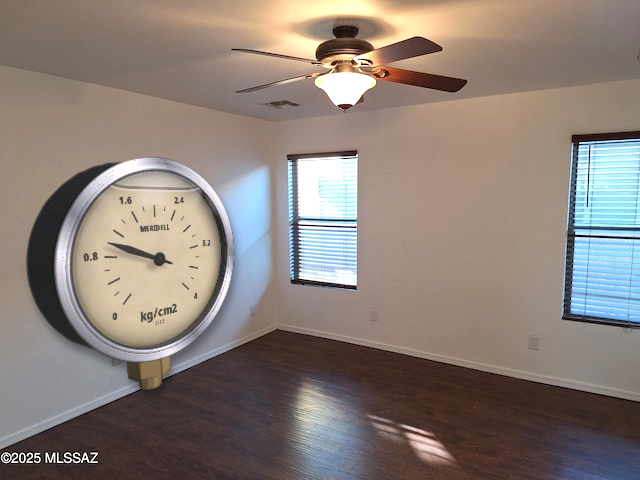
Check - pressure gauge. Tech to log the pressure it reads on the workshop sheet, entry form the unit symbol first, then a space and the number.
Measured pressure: kg/cm² 1
